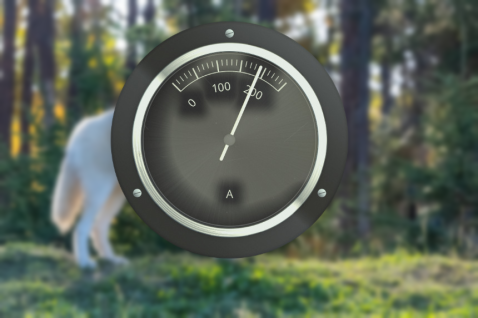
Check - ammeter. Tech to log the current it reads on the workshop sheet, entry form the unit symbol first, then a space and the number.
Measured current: A 190
